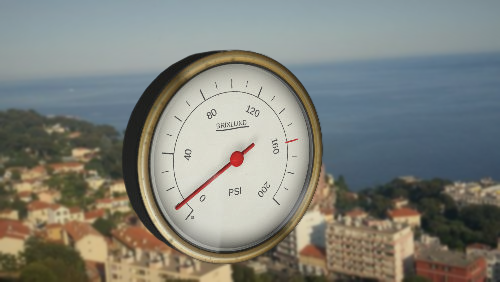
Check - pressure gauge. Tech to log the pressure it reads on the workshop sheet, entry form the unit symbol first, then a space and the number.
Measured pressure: psi 10
